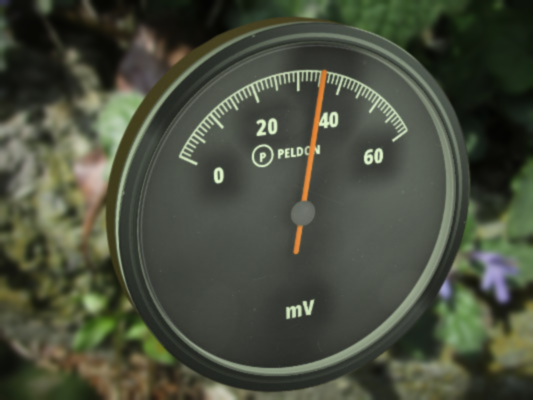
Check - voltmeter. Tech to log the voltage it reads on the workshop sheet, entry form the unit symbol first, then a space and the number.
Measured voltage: mV 35
